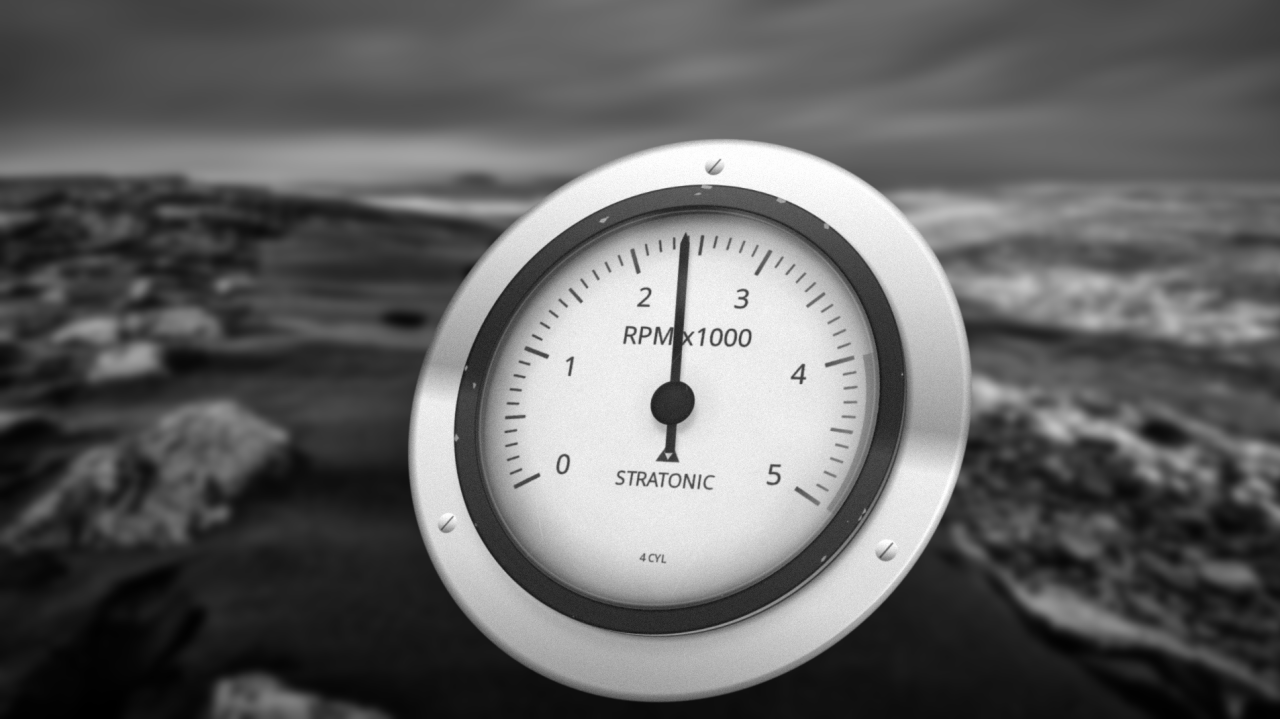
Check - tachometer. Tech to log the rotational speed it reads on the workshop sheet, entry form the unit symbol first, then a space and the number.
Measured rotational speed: rpm 2400
